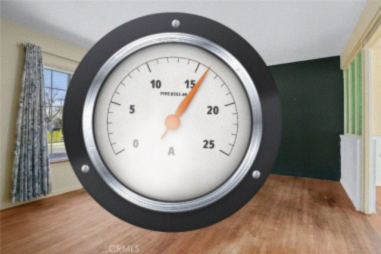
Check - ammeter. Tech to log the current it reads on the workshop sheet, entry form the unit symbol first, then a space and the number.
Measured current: A 16
